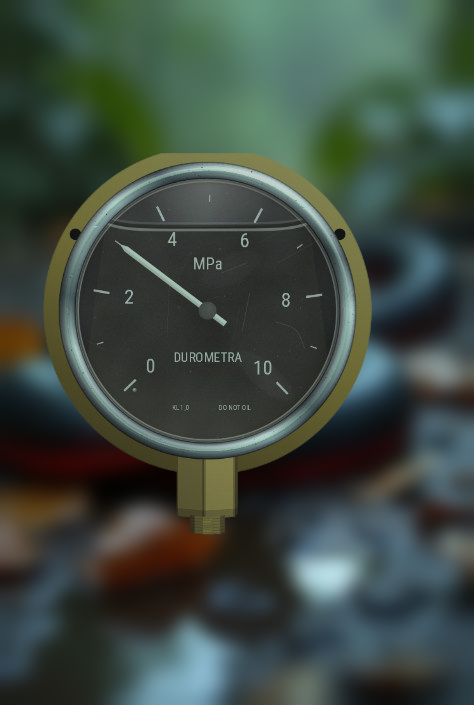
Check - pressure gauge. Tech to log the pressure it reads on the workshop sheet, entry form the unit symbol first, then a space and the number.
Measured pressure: MPa 3
